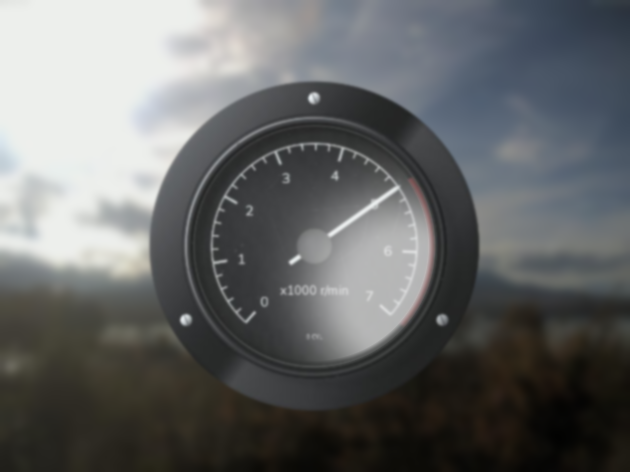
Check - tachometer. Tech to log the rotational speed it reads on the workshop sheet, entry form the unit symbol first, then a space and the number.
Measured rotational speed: rpm 5000
